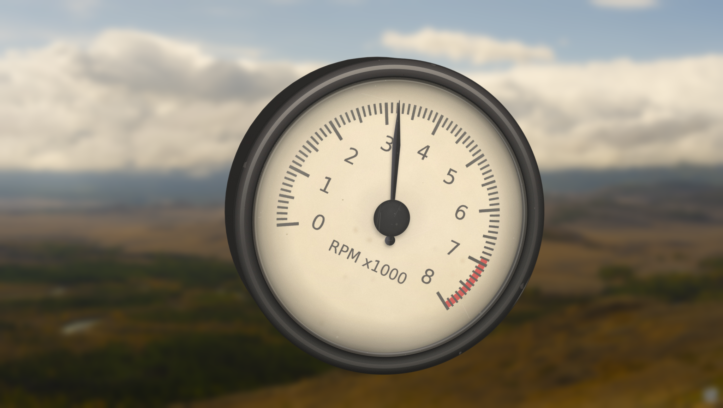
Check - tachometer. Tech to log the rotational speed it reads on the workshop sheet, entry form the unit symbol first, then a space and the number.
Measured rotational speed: rpm 3200
